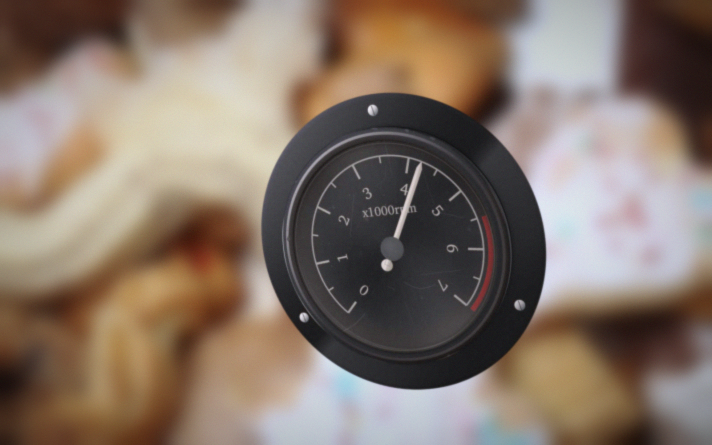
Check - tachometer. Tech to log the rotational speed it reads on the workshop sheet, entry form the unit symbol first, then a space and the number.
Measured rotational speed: rpm 4250
